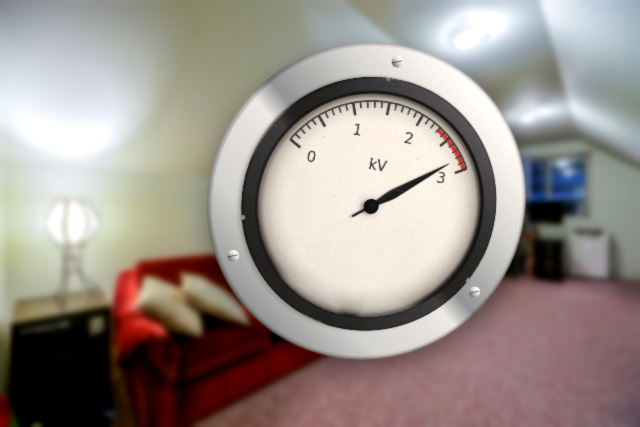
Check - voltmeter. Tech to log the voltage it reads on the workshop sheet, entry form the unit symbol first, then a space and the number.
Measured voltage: kV 2.8
